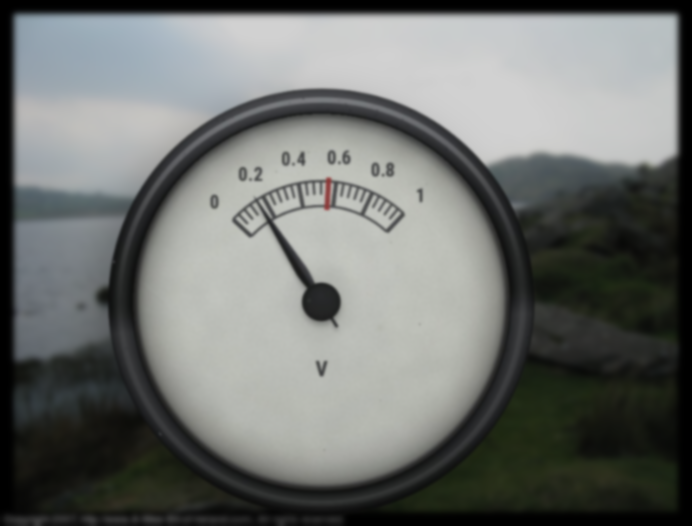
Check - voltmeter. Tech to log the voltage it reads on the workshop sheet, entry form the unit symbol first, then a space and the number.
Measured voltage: V 0.16
